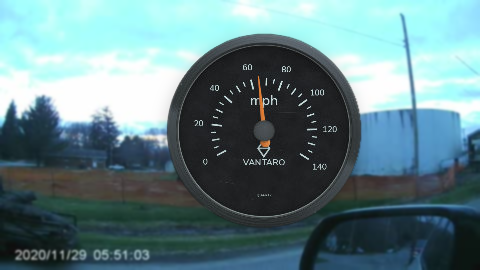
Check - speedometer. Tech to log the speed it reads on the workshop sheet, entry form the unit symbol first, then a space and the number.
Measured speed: mph 65
